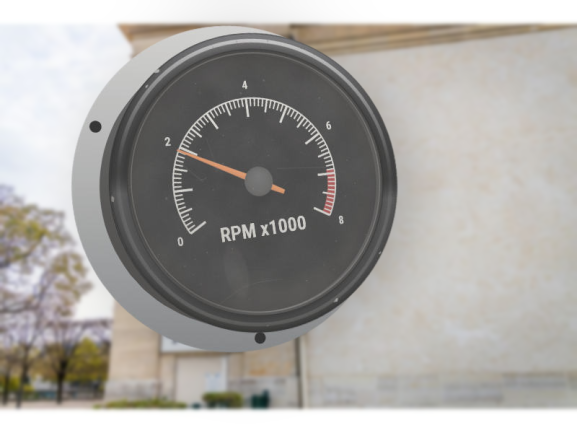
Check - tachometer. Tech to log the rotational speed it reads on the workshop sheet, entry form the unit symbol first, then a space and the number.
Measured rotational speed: rpm 1900
